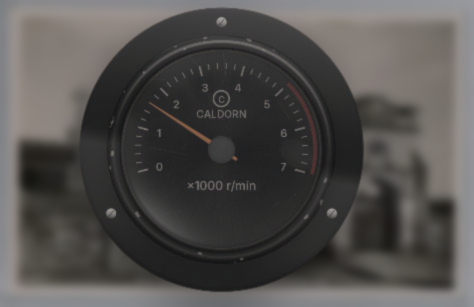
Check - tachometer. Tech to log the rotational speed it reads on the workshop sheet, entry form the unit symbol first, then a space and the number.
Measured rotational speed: rpm 1600
